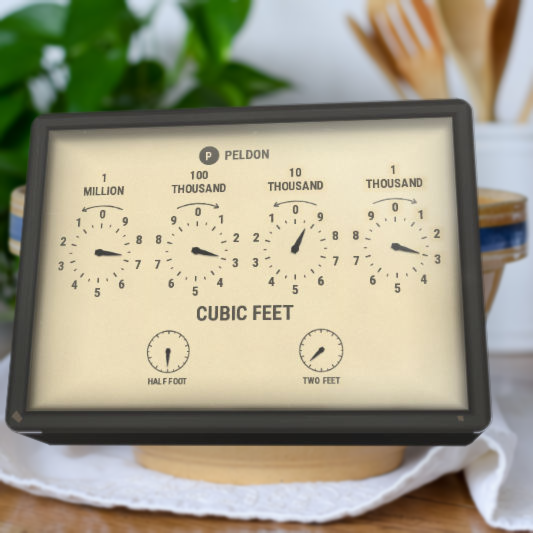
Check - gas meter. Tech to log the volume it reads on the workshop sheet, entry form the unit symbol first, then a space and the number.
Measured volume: ft³ 729300
